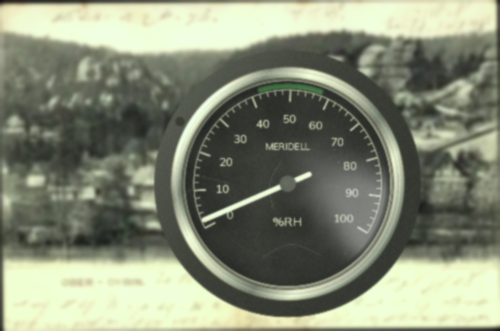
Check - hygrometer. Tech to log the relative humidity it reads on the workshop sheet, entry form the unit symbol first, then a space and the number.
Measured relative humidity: % 2
